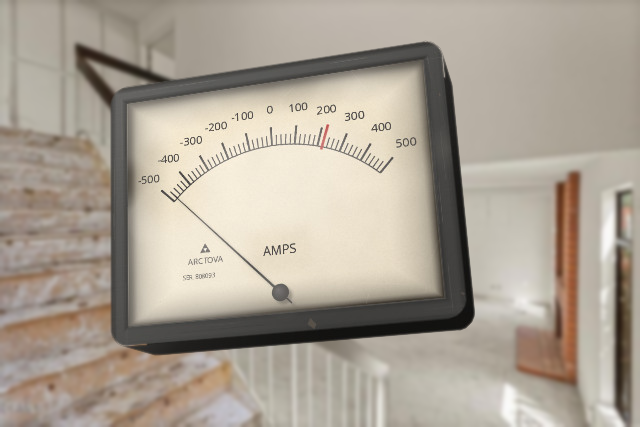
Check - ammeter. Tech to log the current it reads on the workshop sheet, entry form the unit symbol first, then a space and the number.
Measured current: A -480
